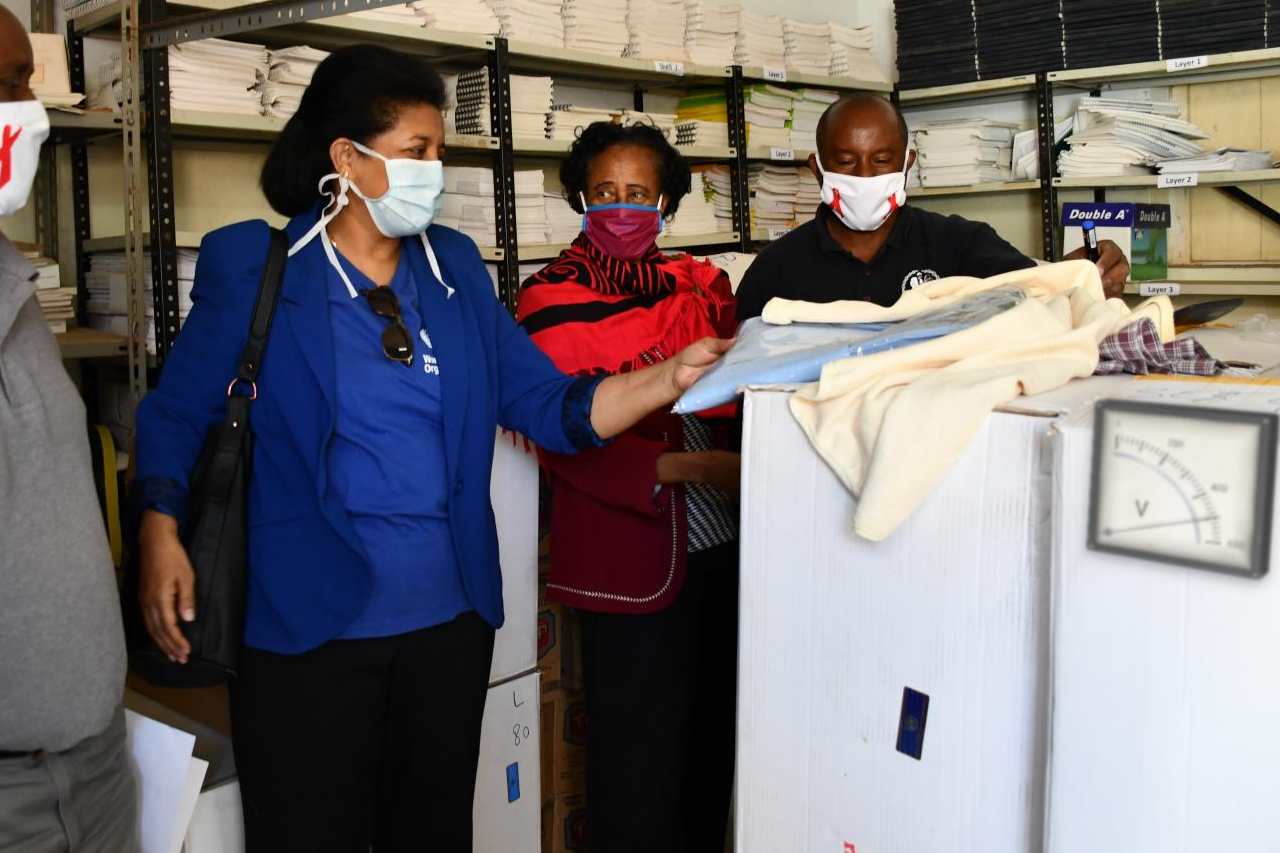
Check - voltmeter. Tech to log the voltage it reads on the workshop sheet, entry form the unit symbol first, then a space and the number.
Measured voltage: V 500
